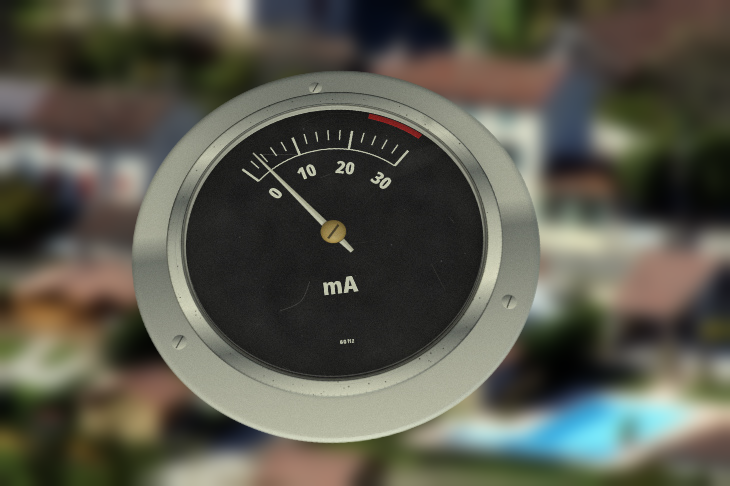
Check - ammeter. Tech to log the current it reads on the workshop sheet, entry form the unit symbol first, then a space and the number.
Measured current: mA 3
